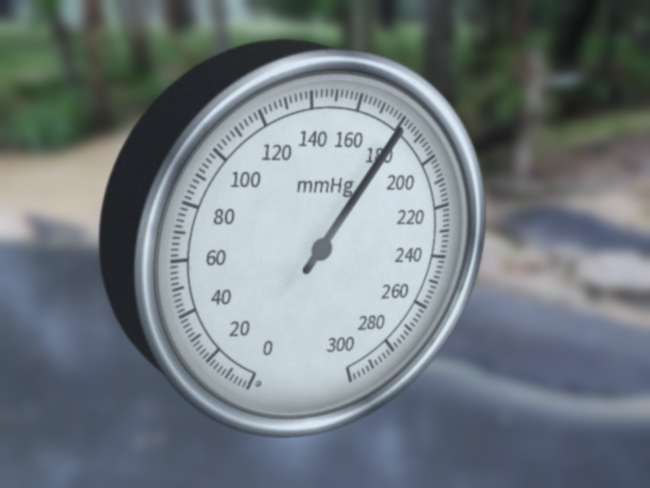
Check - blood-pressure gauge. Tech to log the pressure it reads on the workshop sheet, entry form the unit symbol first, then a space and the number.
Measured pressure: mmHg 180
